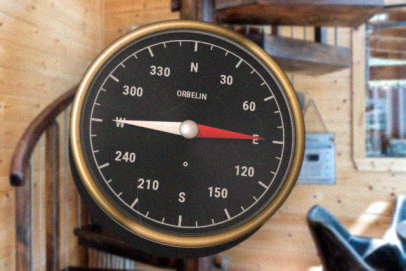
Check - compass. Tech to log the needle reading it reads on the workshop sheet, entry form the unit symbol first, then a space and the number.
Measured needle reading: ° 90
